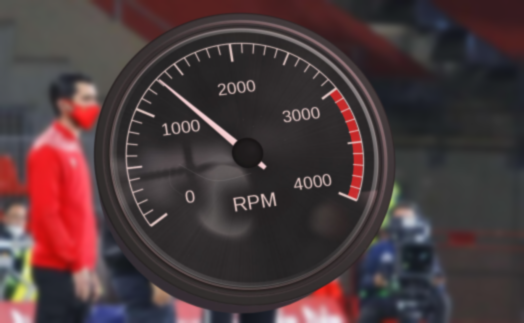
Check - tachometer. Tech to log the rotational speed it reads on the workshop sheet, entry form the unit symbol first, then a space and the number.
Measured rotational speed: rpm 1300
